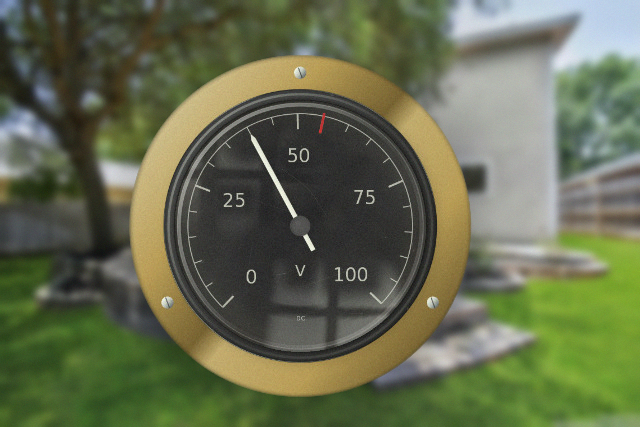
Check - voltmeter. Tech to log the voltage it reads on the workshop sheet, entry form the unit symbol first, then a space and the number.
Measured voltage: V 40
